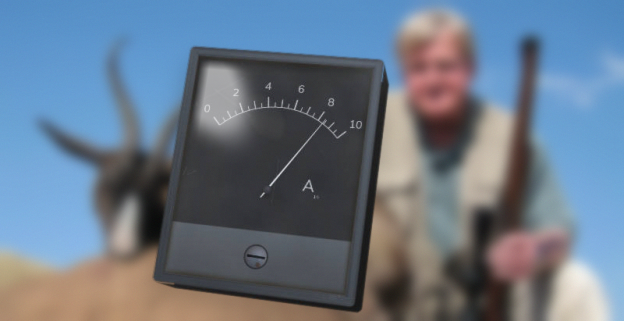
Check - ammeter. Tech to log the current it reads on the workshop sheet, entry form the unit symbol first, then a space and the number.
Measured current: A 8.5
